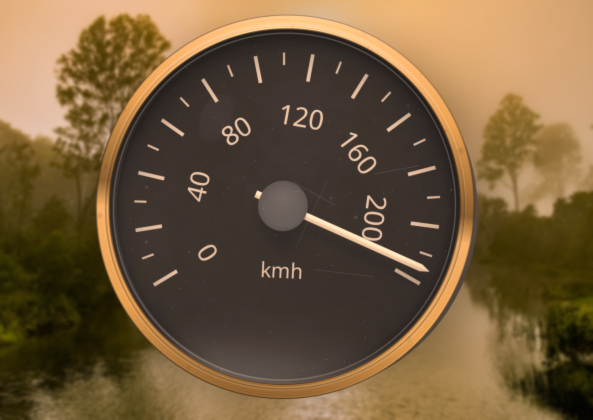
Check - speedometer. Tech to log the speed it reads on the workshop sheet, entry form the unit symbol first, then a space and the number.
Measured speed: km/h 215
